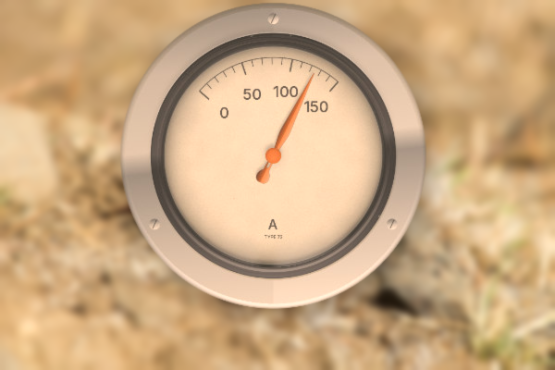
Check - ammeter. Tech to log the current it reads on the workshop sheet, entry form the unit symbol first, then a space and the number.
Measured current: A 125
